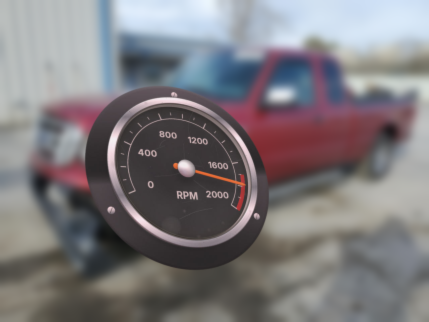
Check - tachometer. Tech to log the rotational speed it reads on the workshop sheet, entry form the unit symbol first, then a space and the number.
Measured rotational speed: rpm 1800
